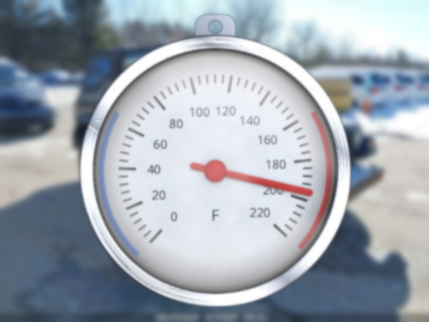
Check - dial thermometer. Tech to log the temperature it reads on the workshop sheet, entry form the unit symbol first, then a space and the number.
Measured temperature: °F 196
